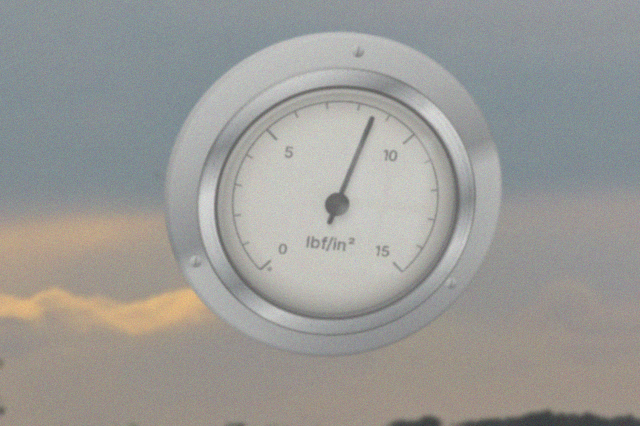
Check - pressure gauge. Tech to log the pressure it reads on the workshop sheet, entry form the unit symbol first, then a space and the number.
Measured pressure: psi 8.5
